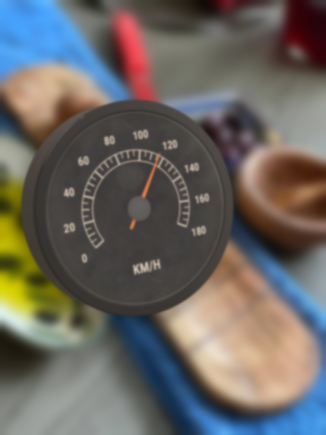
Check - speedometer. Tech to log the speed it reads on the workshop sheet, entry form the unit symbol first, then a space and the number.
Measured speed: km/h 115
